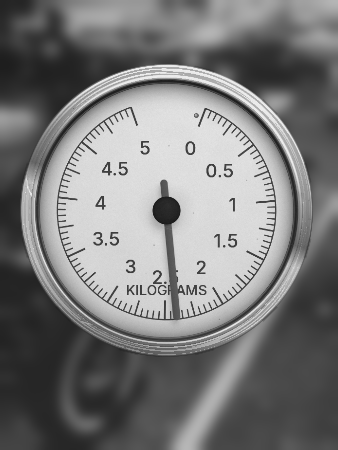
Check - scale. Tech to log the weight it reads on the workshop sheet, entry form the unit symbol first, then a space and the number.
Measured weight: kg 2.4
